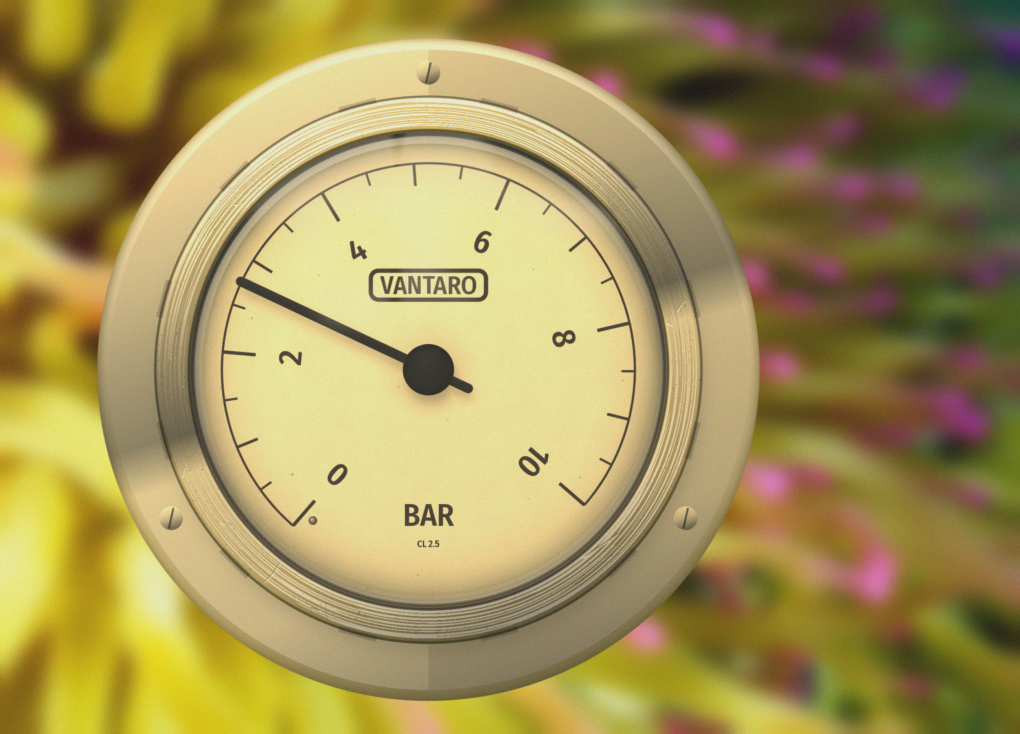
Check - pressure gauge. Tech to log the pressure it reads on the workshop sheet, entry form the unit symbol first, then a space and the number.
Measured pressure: bar 2.75
